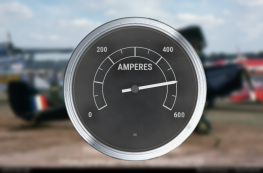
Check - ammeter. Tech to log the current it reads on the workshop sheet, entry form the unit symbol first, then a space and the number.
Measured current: A 500
